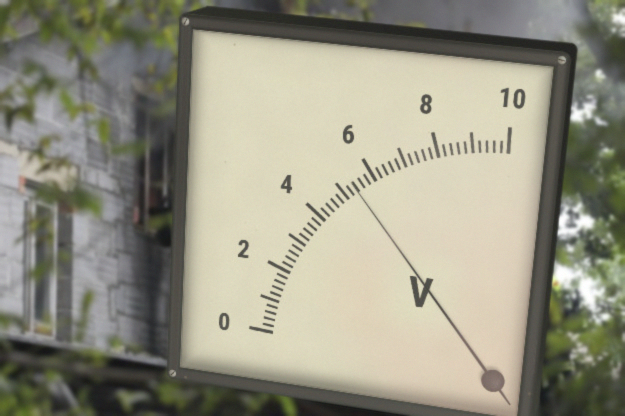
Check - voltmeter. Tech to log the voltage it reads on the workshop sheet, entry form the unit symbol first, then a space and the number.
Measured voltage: V 5.4
